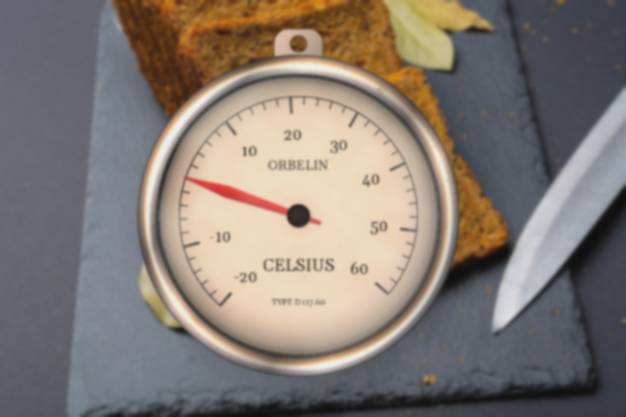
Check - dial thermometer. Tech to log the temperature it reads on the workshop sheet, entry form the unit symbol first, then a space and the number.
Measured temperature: °C 0
